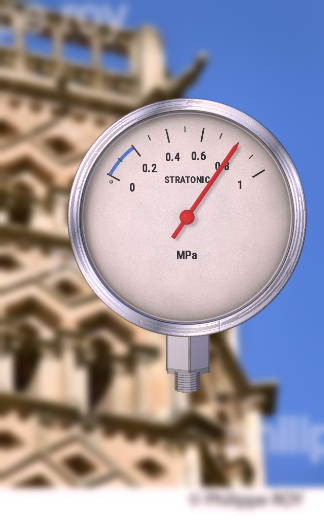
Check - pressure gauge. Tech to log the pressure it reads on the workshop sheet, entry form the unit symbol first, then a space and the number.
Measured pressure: MPa 0.8
